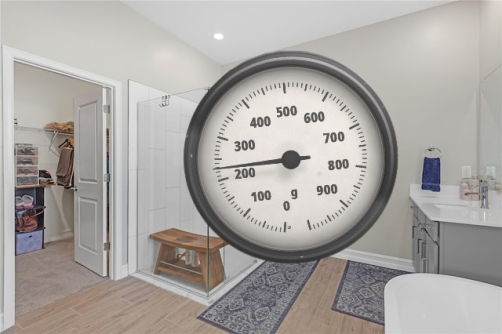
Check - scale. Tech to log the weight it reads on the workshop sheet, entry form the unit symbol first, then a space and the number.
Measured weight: g 230
